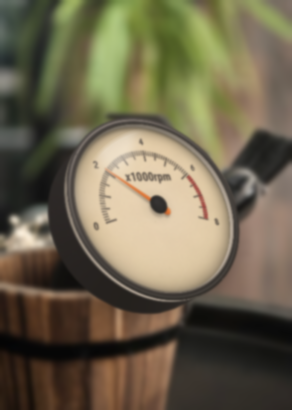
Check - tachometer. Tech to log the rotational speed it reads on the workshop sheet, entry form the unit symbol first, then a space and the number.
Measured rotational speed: rpm 2000
